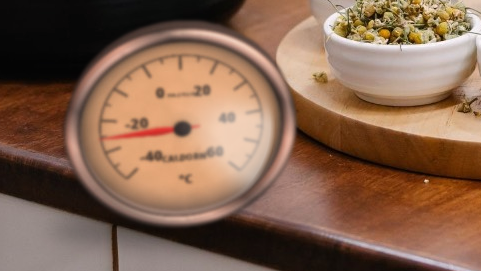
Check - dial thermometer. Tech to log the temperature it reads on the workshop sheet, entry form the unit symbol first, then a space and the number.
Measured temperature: °C -25
